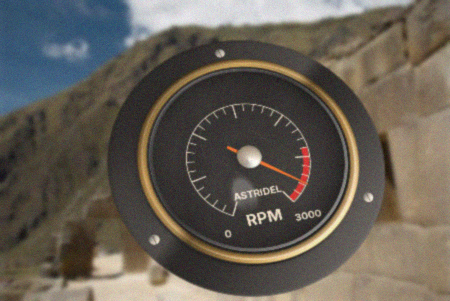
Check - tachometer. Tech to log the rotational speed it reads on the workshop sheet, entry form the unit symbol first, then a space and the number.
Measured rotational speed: rpm 2800
